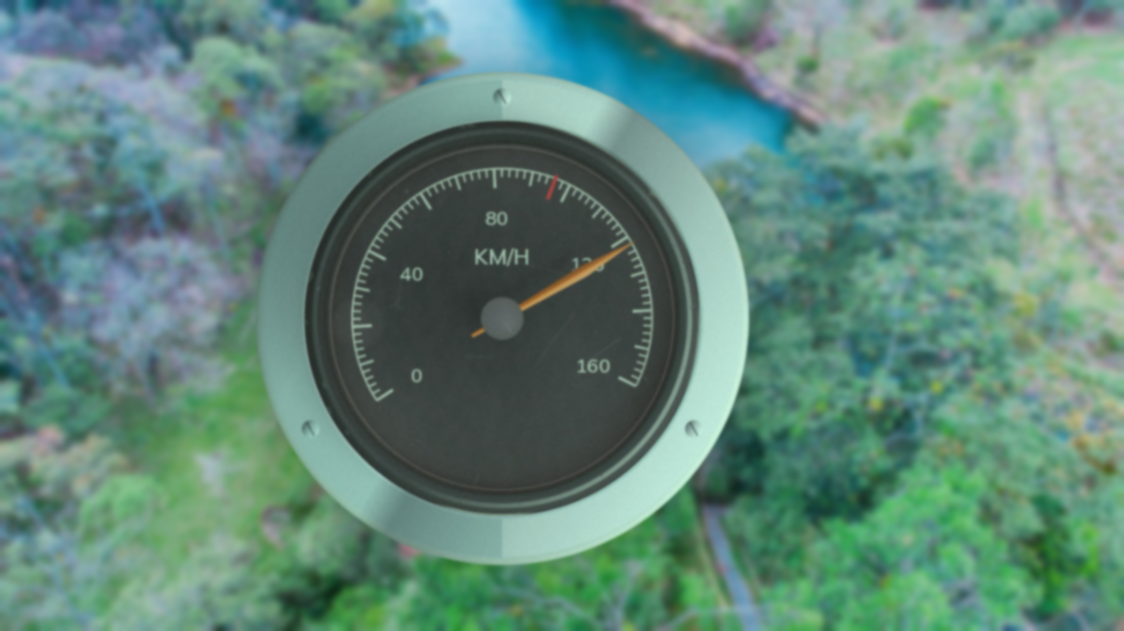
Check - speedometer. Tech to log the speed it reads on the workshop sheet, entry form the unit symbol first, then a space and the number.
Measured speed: km/h 122
